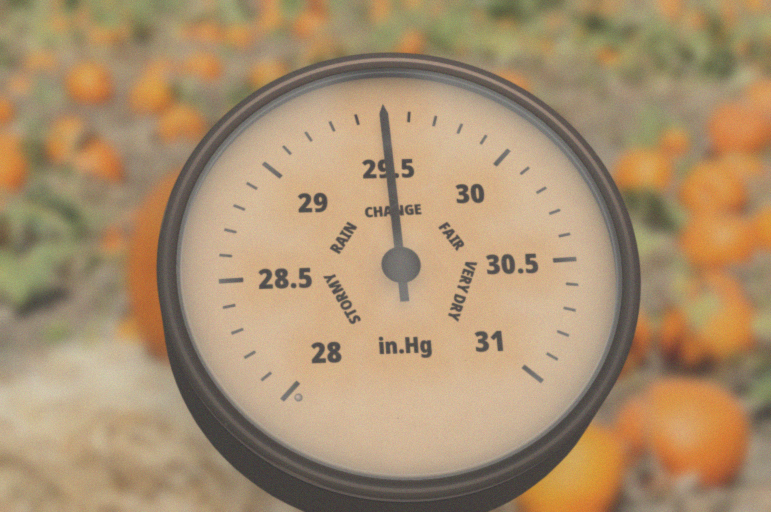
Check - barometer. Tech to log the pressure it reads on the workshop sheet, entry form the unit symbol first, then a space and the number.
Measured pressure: inHg 29.5
